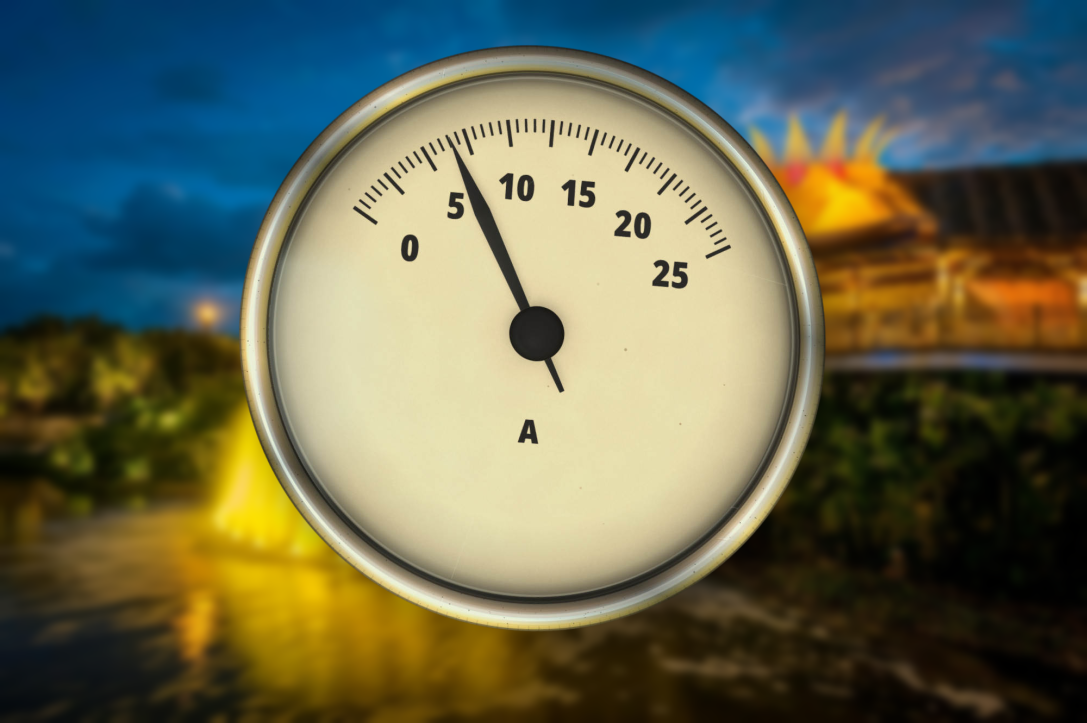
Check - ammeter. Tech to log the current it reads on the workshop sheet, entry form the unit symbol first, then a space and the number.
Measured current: A 6.5
